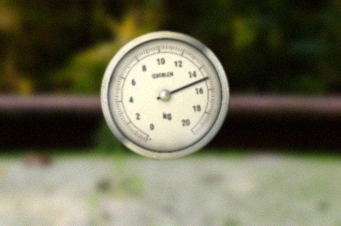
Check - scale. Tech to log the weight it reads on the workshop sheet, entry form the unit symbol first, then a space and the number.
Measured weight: kg 15
